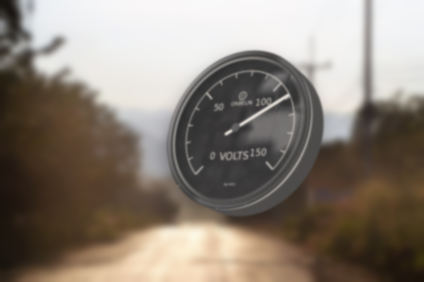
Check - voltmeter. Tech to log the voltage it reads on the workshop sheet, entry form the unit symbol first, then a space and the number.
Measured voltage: V 110
